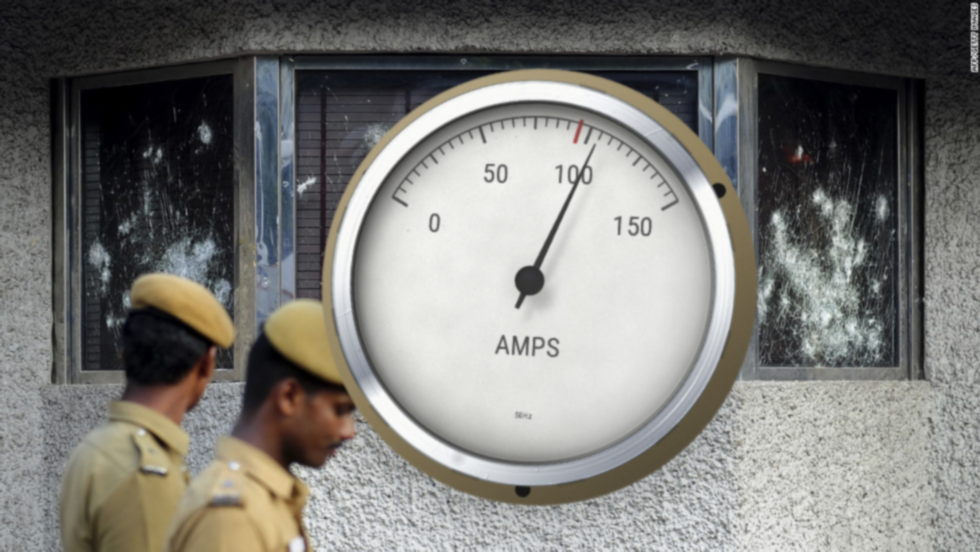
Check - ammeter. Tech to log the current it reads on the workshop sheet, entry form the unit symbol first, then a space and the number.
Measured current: A 105
